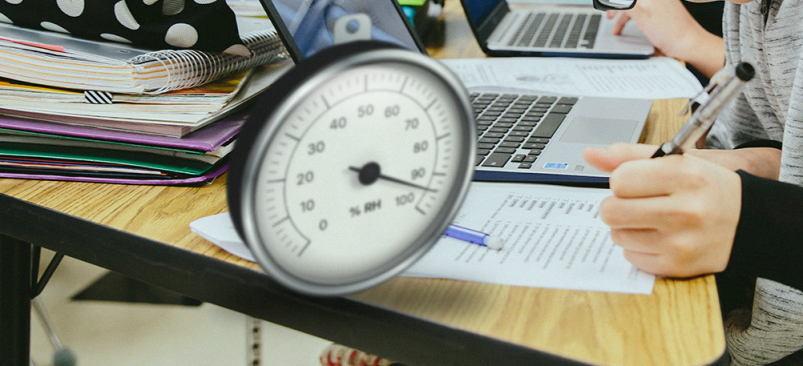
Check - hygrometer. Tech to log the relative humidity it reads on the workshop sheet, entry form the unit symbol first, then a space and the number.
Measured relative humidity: % 94
